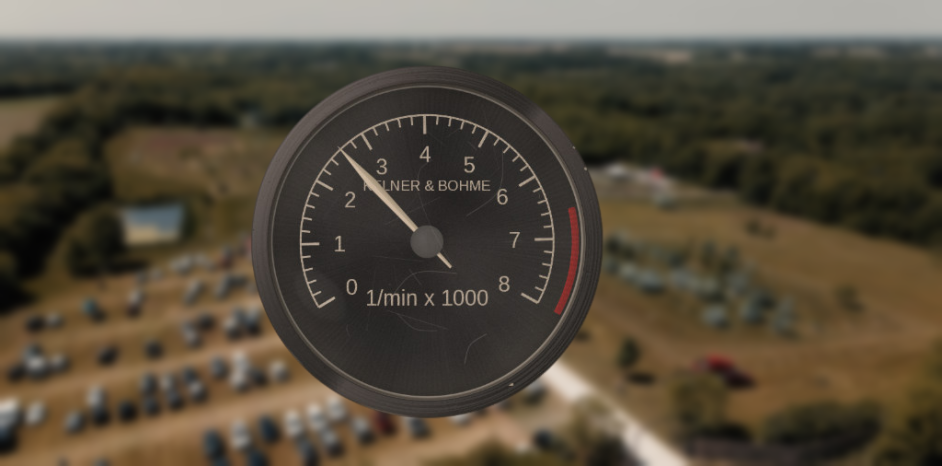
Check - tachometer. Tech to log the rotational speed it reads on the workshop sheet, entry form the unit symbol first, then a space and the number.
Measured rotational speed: rpm 2600
